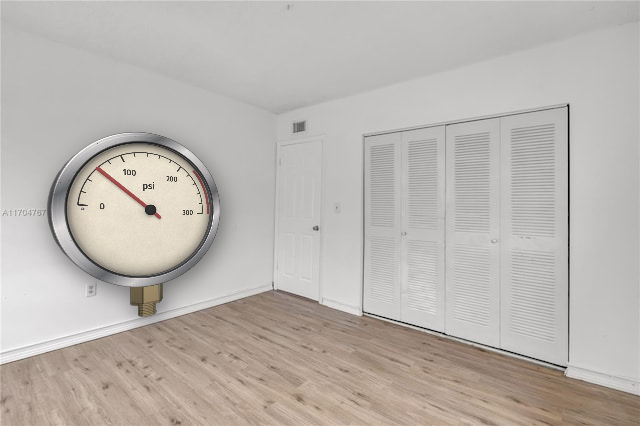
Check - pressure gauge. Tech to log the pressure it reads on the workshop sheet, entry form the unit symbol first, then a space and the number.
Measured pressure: psi 60
